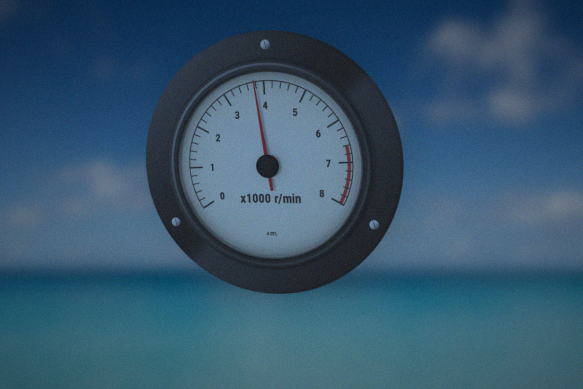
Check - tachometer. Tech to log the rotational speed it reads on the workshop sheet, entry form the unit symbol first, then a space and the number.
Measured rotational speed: rpm 3800
